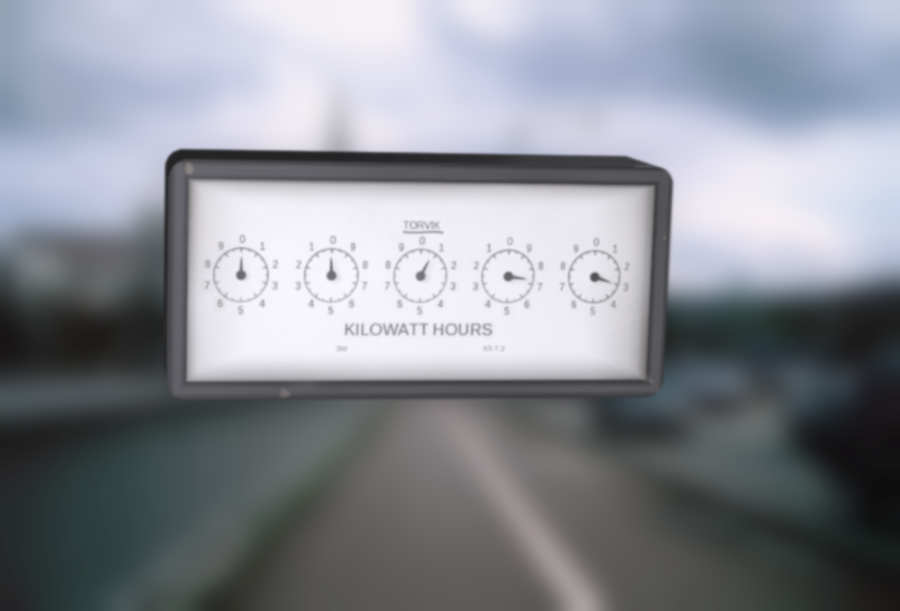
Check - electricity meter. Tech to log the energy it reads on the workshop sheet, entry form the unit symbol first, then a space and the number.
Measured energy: kWh 73
